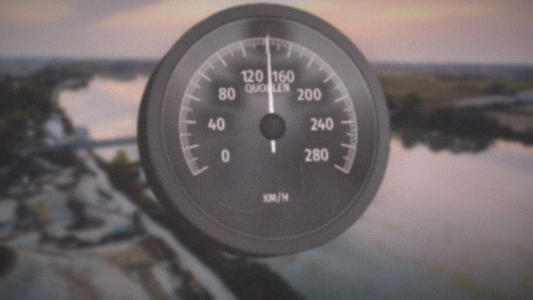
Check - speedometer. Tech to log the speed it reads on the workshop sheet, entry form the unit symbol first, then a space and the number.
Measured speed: km/h 140
